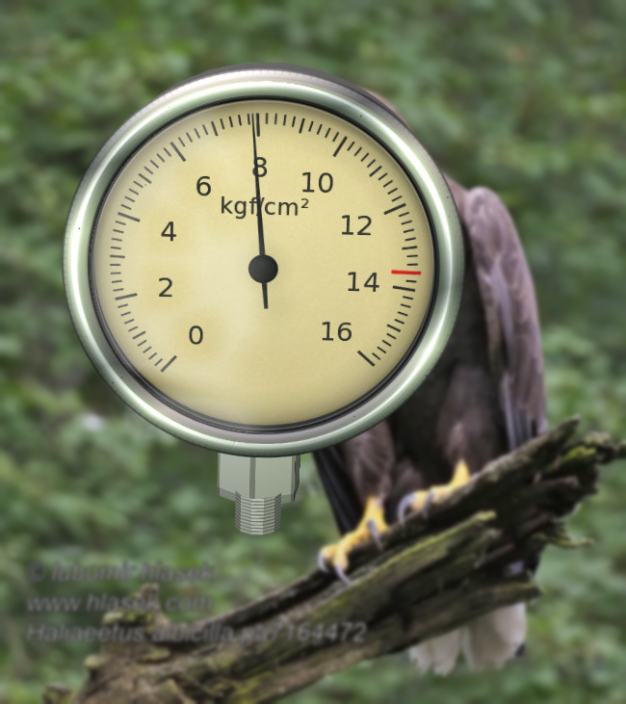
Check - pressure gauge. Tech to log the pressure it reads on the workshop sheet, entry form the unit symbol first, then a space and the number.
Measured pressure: kg/cm² 7.9
